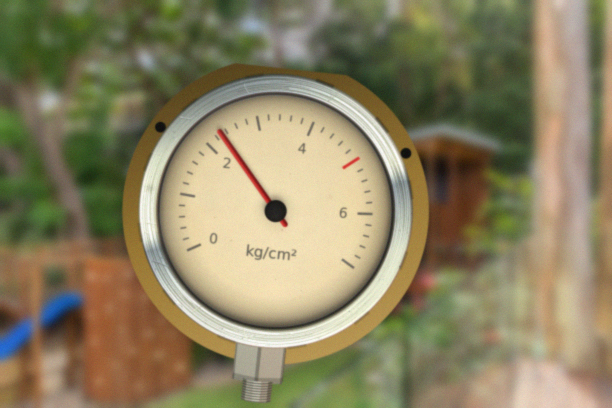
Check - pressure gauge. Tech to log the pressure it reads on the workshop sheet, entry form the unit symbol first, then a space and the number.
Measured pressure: kg/cm² 2.3
